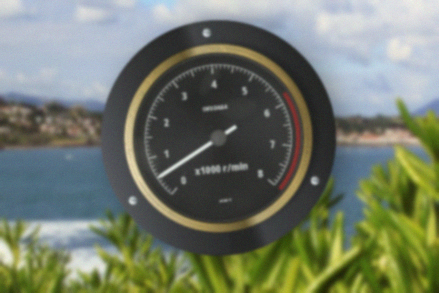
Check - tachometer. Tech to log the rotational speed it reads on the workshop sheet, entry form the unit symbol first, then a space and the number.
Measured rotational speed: rpm 500
